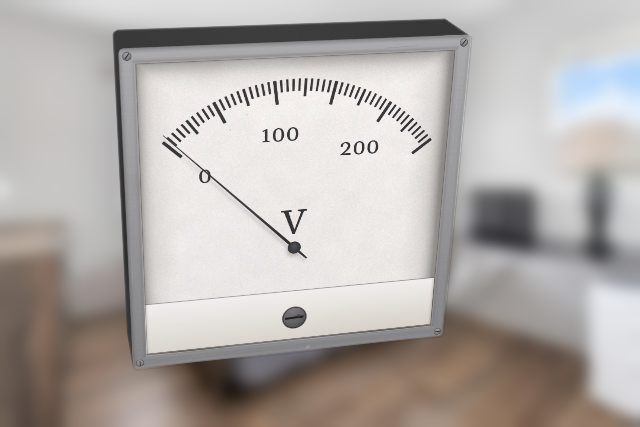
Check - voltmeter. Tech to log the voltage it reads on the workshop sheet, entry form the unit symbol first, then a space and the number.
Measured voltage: V 5
